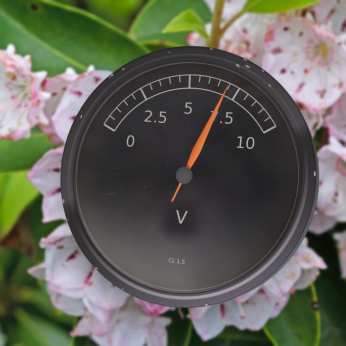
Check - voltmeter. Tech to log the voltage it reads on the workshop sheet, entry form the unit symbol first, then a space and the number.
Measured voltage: V 7
